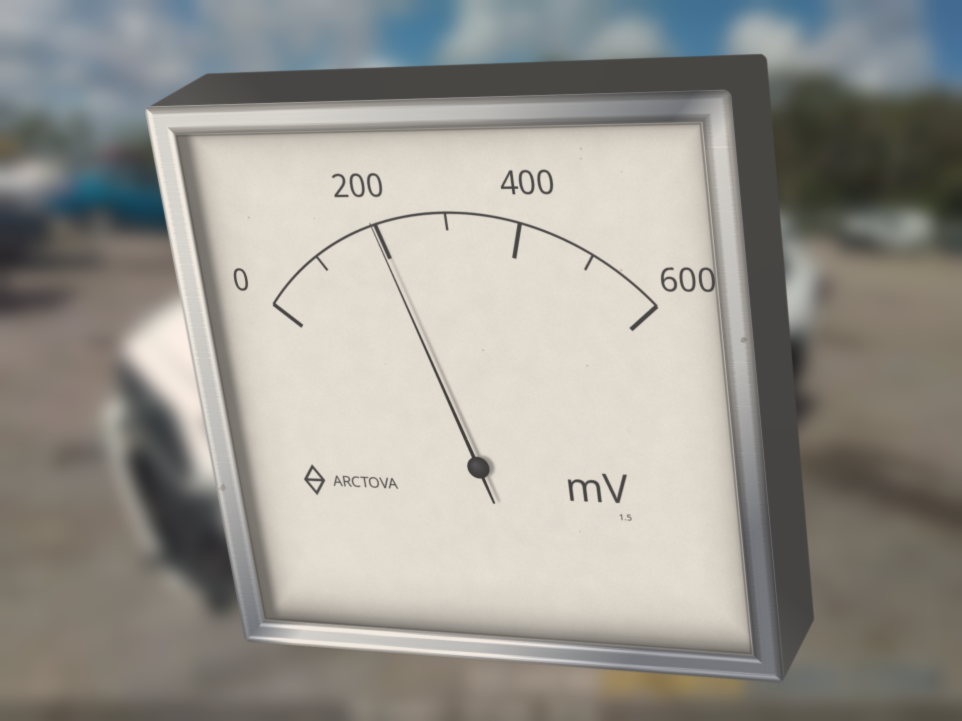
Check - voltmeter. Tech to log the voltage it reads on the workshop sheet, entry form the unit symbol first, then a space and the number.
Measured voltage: mV 200
